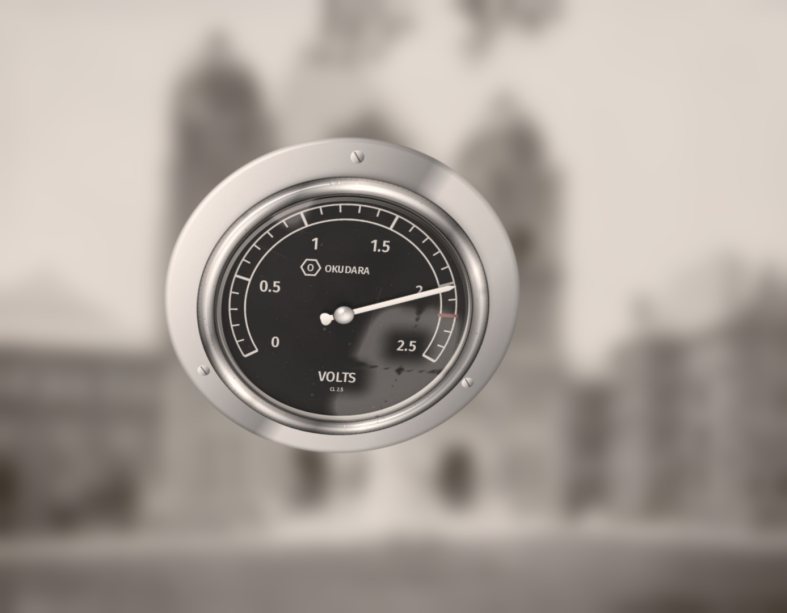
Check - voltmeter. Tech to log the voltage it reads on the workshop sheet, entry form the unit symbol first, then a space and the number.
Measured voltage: V 2
